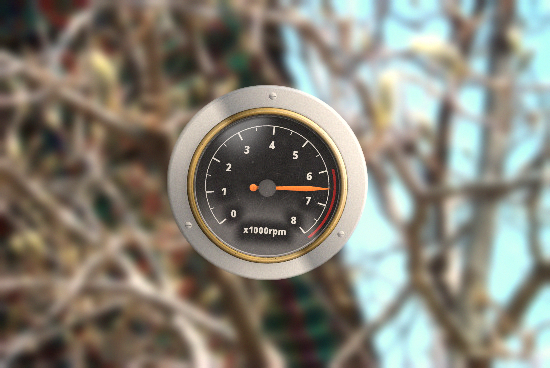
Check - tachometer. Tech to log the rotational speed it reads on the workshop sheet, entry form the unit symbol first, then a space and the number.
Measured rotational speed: rpm 6500
